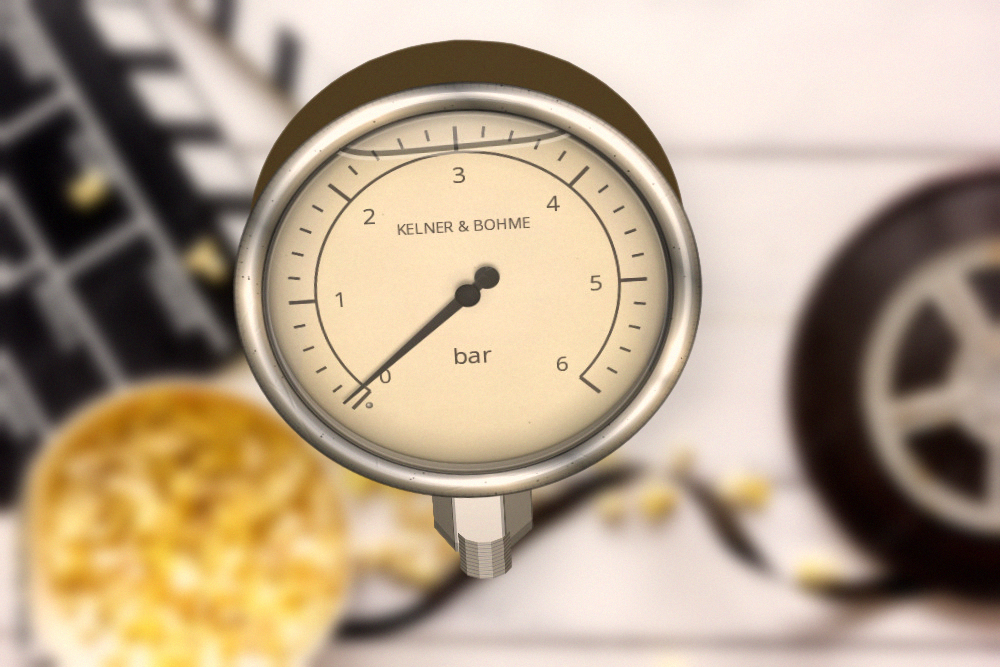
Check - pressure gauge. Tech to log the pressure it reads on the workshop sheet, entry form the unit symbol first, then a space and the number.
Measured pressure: bar 0.1
